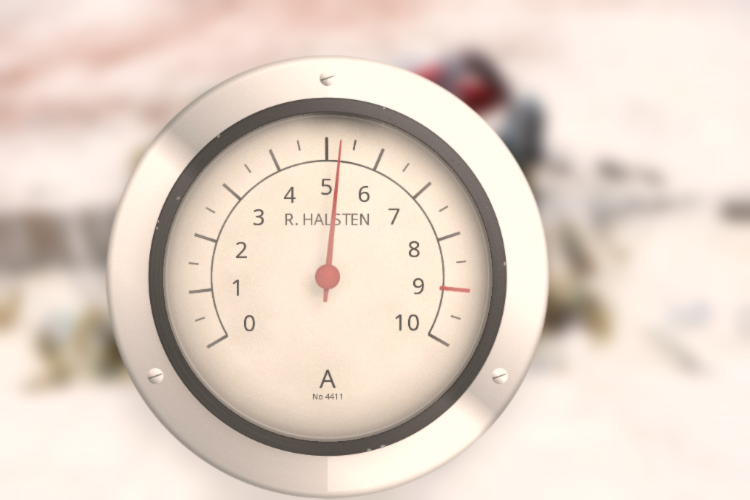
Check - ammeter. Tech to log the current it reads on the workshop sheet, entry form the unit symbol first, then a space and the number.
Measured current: A 5.25
